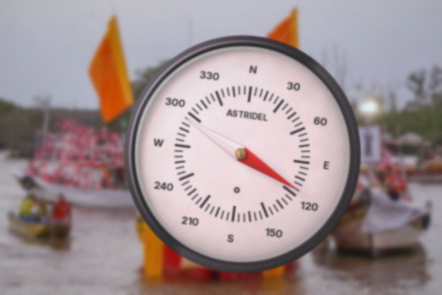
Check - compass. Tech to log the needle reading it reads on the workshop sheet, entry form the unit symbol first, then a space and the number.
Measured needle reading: ° 115
